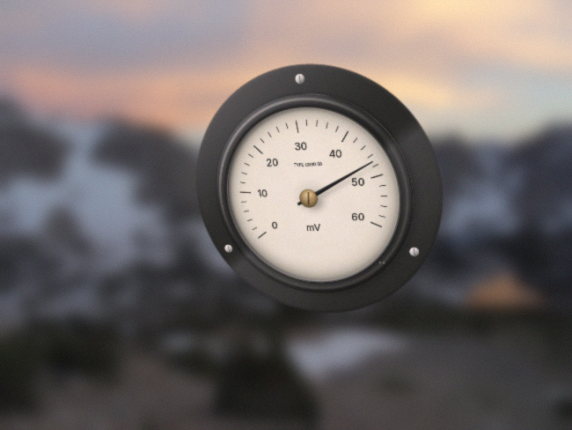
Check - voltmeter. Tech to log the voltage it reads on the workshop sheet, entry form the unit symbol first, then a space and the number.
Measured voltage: mV 47
